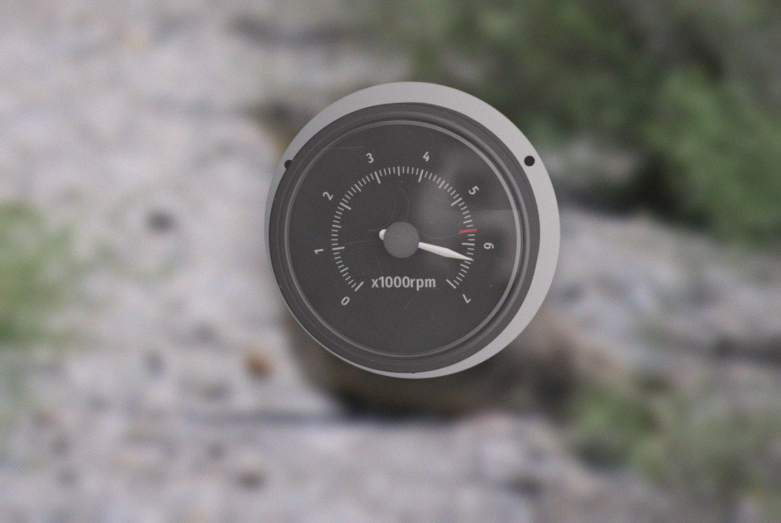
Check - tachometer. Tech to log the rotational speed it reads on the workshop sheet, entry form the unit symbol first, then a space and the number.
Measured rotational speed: rpm 6300
